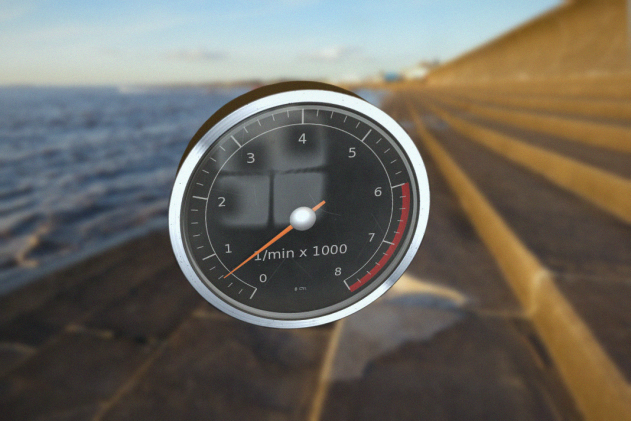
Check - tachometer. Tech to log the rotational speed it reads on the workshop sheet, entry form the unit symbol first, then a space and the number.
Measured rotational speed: rpm 600
